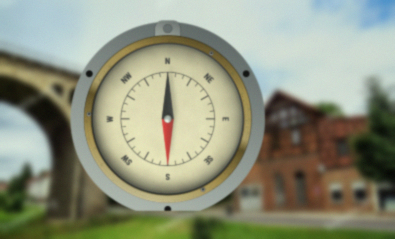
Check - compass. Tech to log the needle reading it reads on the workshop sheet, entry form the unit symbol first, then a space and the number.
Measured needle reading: ° 180
